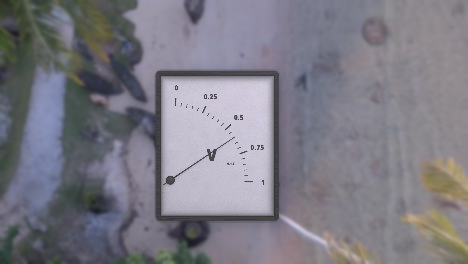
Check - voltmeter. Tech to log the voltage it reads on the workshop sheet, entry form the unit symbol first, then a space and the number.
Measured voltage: V 0.6
